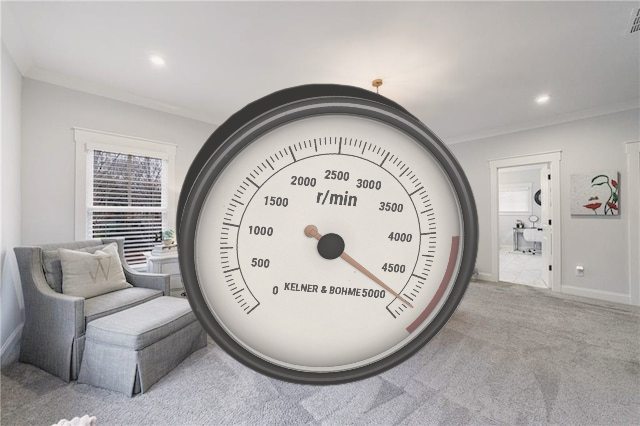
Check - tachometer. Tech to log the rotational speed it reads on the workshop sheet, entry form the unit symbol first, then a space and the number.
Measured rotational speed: rpm 4800
